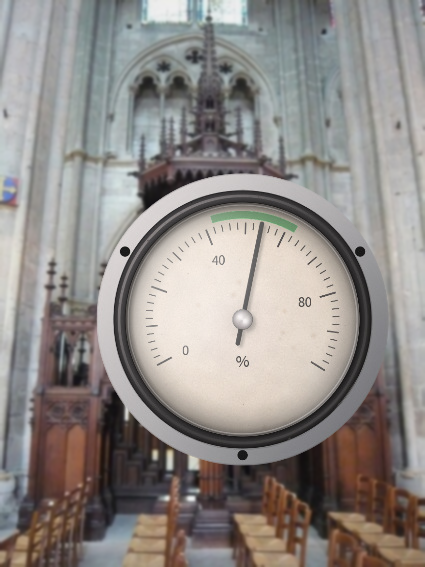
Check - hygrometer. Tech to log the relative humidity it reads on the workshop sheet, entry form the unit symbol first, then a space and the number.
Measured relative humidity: % 54
